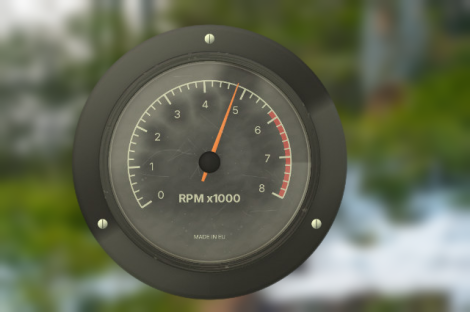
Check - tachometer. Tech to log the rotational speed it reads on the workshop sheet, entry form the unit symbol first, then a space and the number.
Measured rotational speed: rpm 4800
